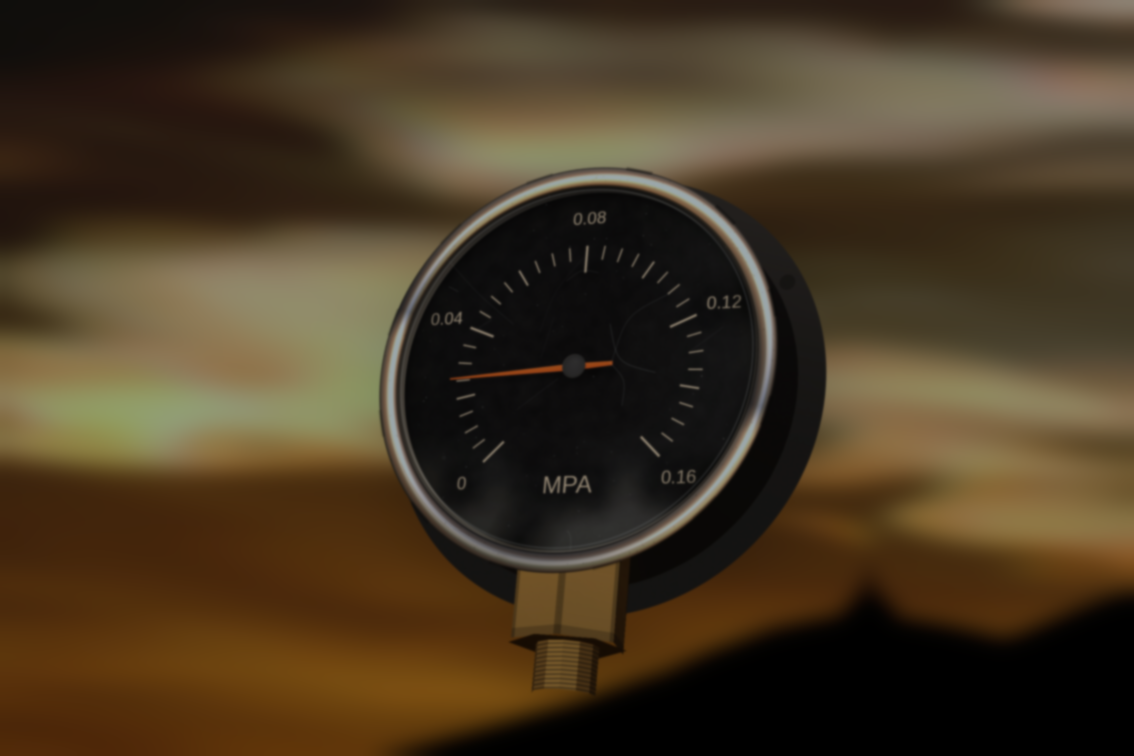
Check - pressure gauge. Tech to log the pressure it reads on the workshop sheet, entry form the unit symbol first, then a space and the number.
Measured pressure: MPa 0.025
